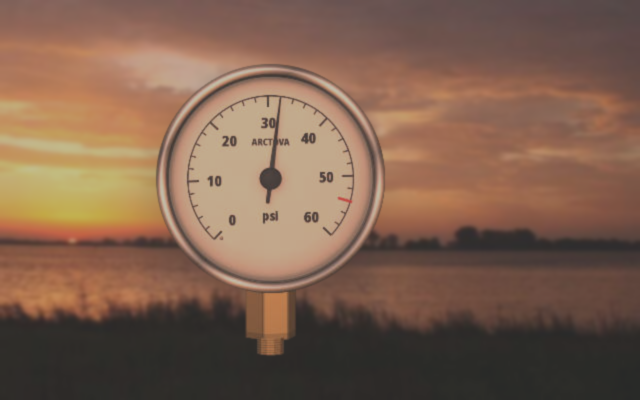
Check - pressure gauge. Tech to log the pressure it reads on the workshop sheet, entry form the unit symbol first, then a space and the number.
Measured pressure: psi 32
